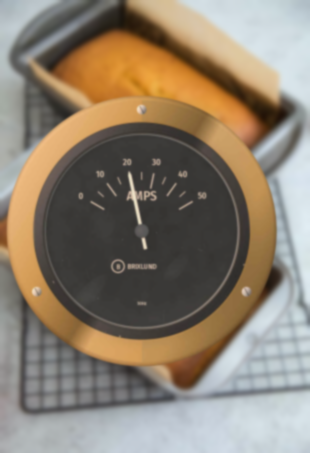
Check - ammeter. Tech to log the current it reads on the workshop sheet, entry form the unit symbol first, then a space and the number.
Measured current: A 20
